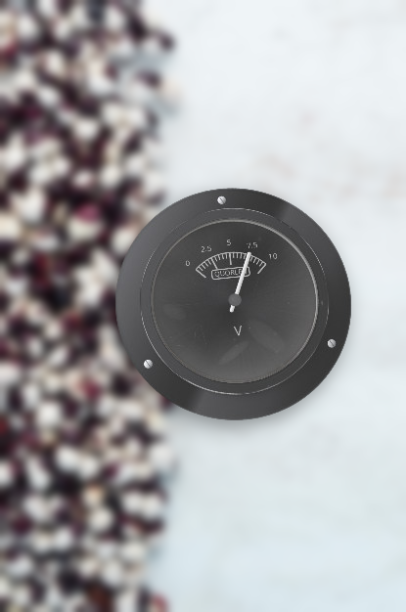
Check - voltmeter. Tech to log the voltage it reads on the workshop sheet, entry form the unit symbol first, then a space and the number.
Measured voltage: V 7.5
